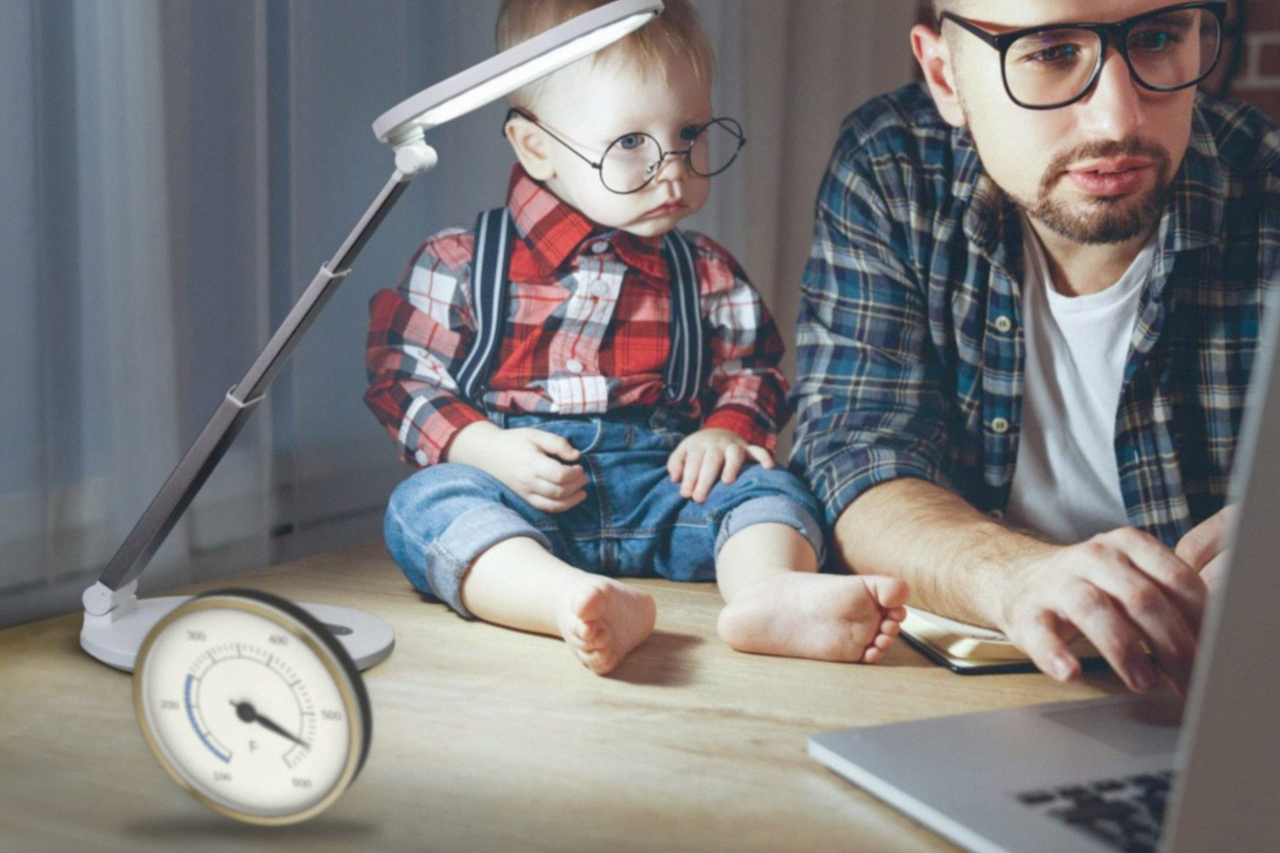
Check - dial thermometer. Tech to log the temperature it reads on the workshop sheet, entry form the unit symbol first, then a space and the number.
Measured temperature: °F 550
